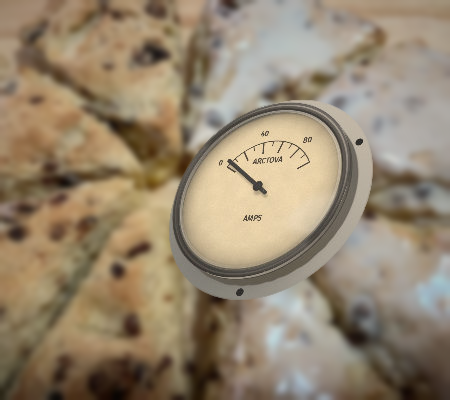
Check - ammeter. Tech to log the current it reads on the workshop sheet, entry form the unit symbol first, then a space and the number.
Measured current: A 5
